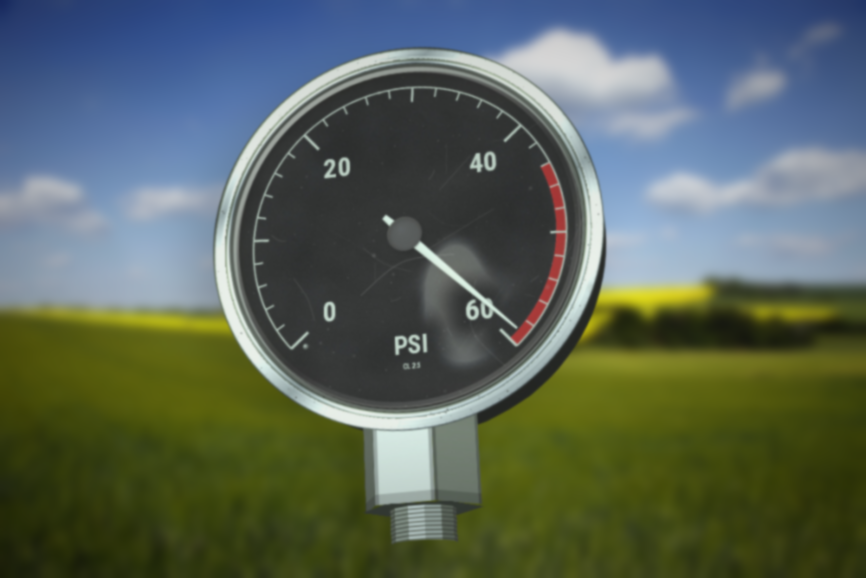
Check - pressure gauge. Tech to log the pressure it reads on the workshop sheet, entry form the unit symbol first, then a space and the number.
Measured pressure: psi 59
